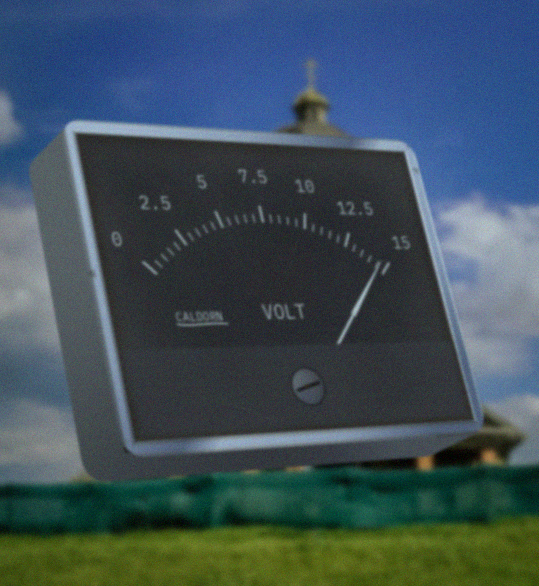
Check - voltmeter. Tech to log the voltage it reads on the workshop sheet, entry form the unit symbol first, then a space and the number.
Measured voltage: V 14.5
